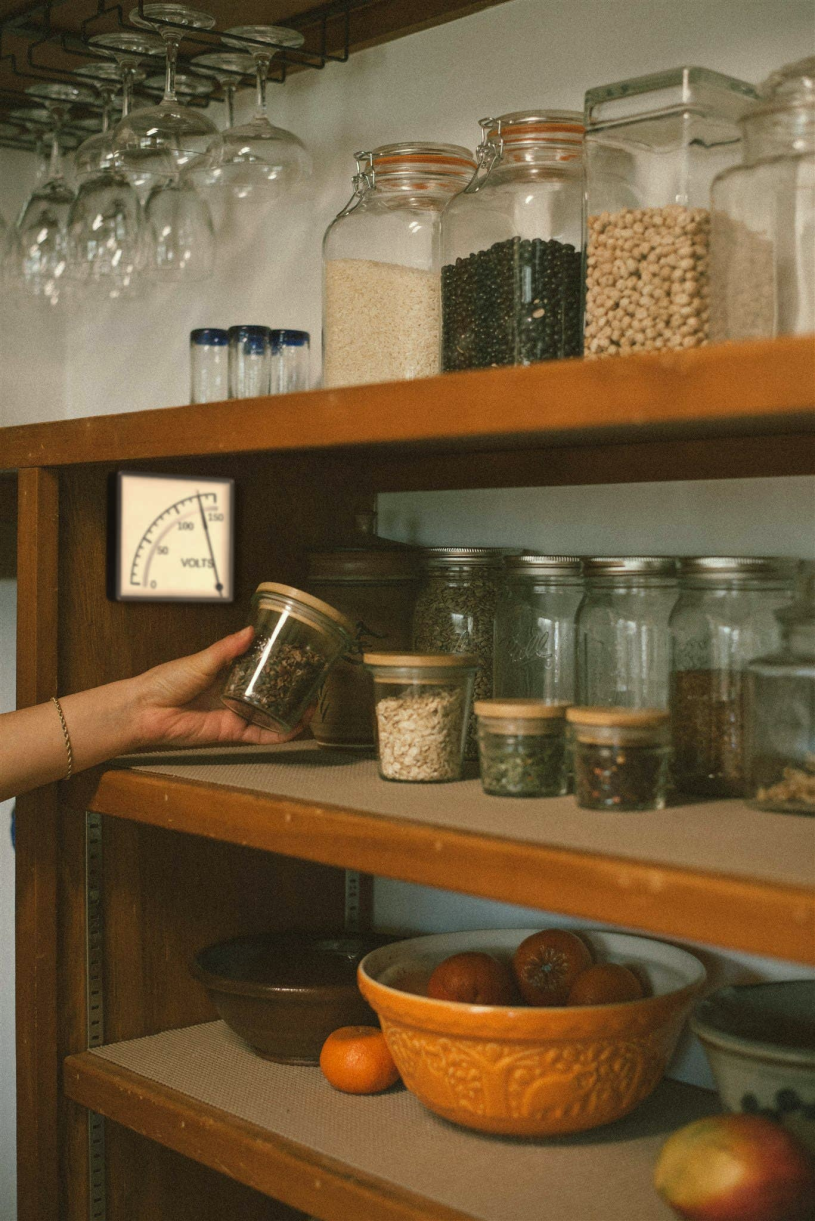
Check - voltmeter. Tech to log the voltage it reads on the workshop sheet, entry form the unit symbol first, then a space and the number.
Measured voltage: V 130
